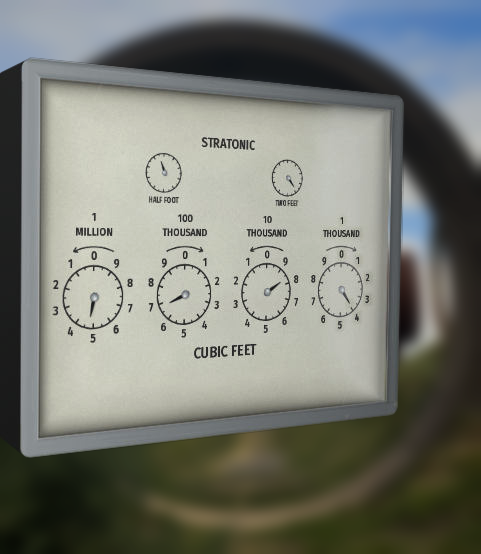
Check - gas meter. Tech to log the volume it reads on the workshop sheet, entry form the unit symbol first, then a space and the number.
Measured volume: ft³ 468400
